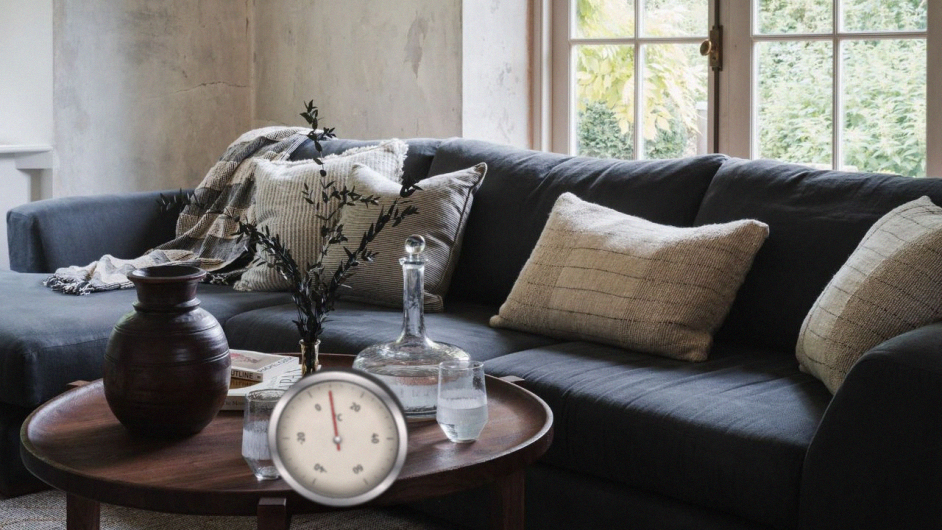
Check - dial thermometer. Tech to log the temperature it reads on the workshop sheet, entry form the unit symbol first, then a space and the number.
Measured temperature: °C 8
